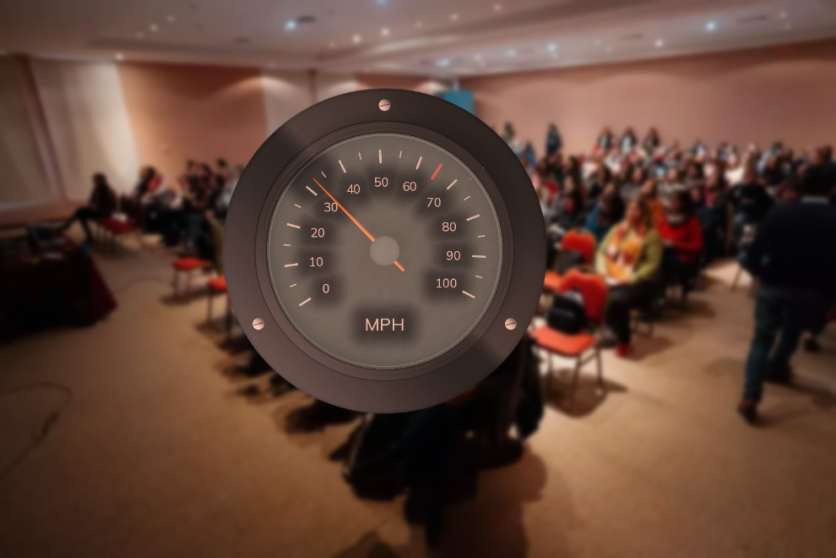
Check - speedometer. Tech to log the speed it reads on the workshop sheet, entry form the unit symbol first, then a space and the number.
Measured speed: mph 32.5
